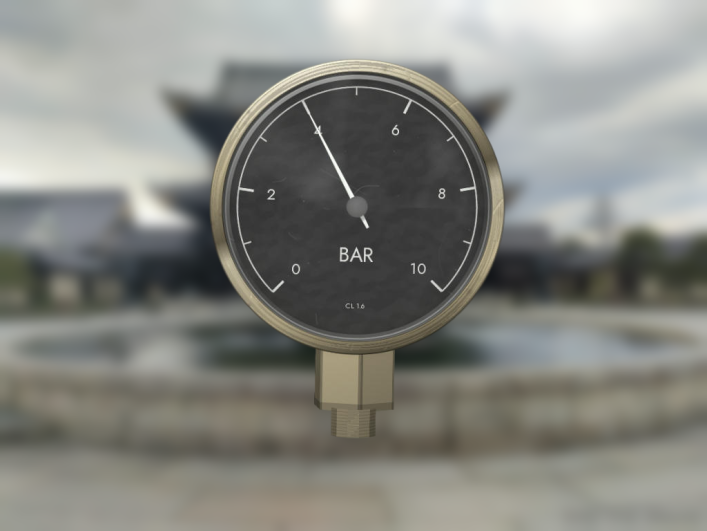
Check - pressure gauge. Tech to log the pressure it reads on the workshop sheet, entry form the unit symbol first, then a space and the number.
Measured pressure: bar 4
